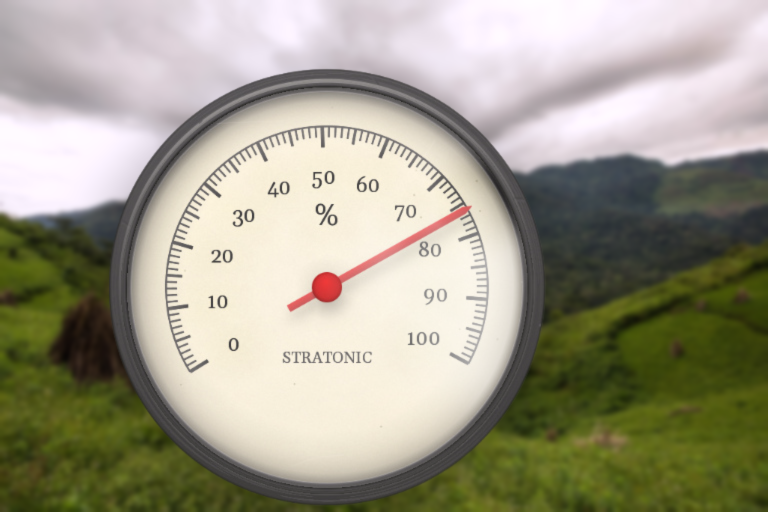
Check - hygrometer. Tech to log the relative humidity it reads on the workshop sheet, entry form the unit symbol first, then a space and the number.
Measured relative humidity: % 76
